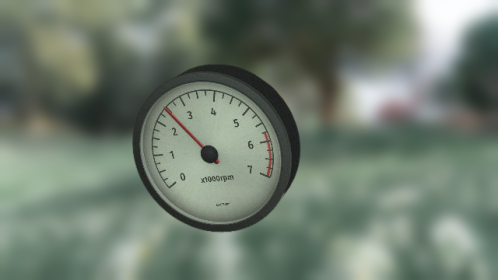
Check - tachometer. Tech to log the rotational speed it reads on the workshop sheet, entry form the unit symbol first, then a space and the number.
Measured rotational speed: rpm 2500
